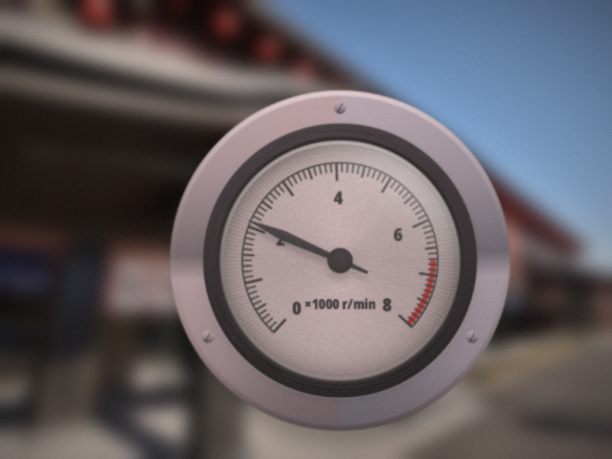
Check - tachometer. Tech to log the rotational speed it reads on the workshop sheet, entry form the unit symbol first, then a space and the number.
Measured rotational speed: rpm 2100
